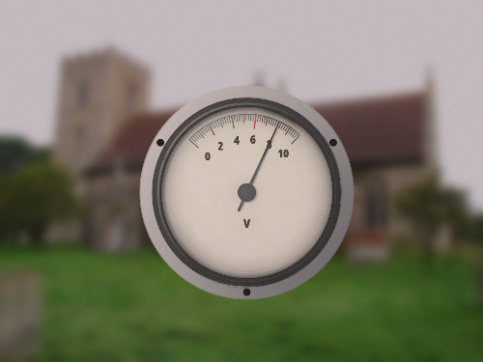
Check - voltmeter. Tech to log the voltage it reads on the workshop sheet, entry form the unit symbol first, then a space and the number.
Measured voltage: V 8
